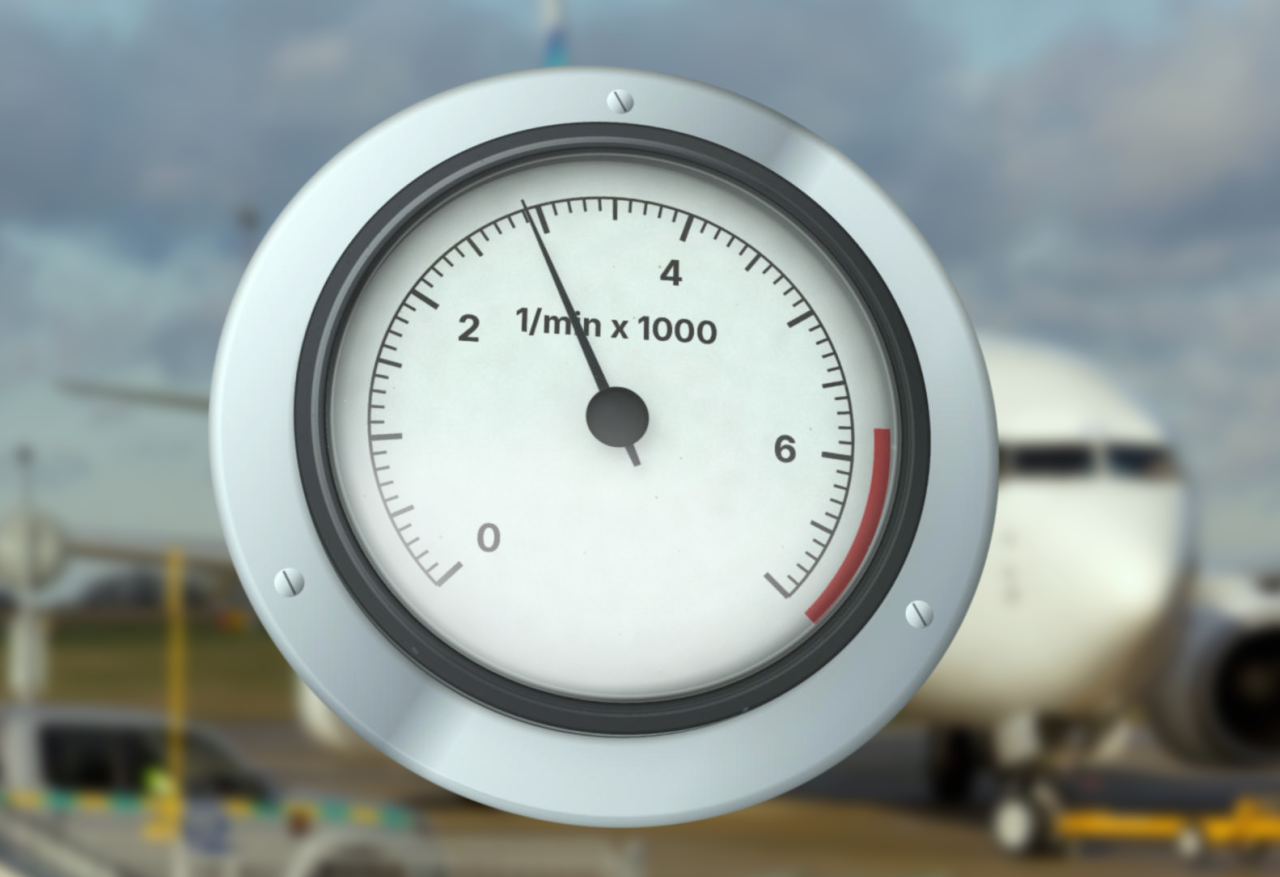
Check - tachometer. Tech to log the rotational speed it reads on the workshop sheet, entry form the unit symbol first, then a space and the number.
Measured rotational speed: rpm 2900
